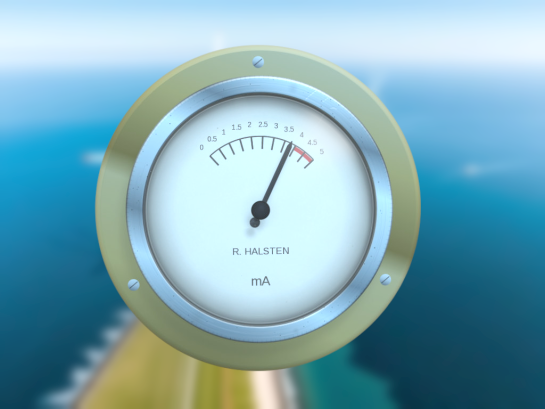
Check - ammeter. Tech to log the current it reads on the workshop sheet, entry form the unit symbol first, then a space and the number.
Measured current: mA 3.75
